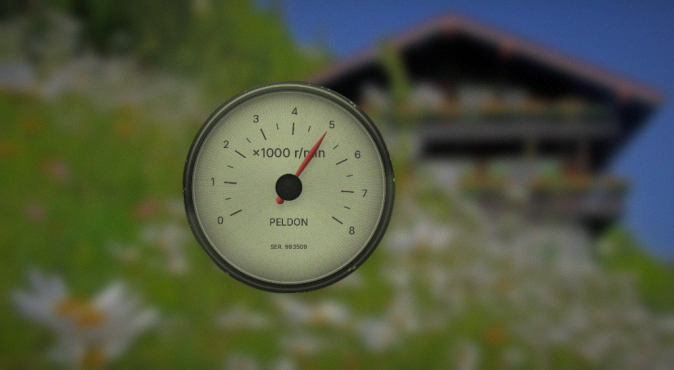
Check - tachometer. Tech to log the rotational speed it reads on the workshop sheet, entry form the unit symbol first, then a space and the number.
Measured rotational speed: rpm 5000
